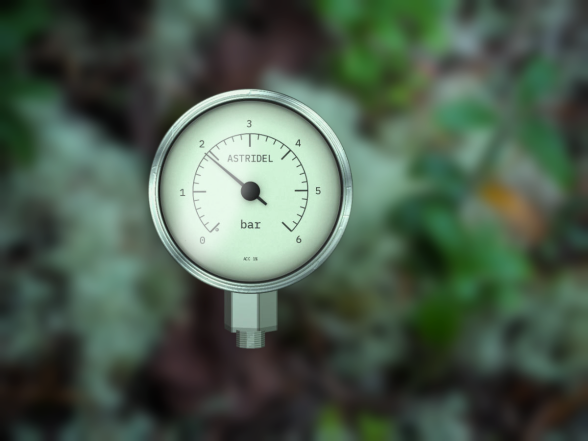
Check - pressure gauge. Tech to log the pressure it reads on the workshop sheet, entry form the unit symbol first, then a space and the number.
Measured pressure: bar 1.9
